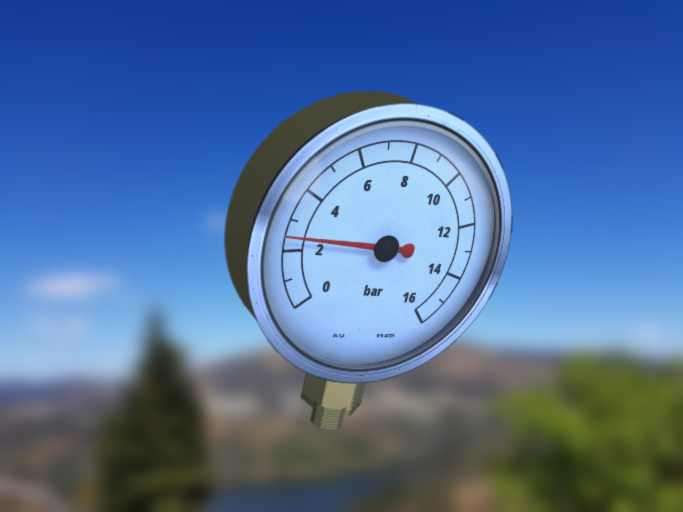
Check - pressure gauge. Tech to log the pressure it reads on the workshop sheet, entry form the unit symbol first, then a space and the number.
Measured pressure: bar 2.5
